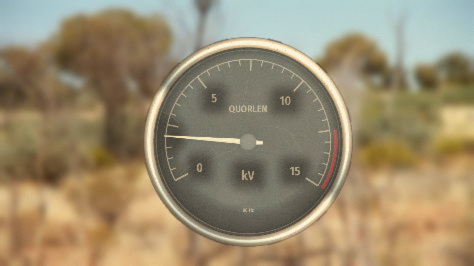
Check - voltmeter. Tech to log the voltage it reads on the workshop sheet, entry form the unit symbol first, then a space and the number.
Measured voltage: kV 2
